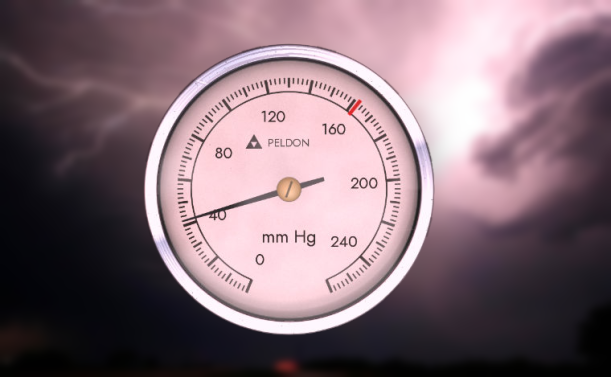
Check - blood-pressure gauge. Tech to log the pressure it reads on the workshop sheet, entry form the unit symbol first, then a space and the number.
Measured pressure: mmHg 42
